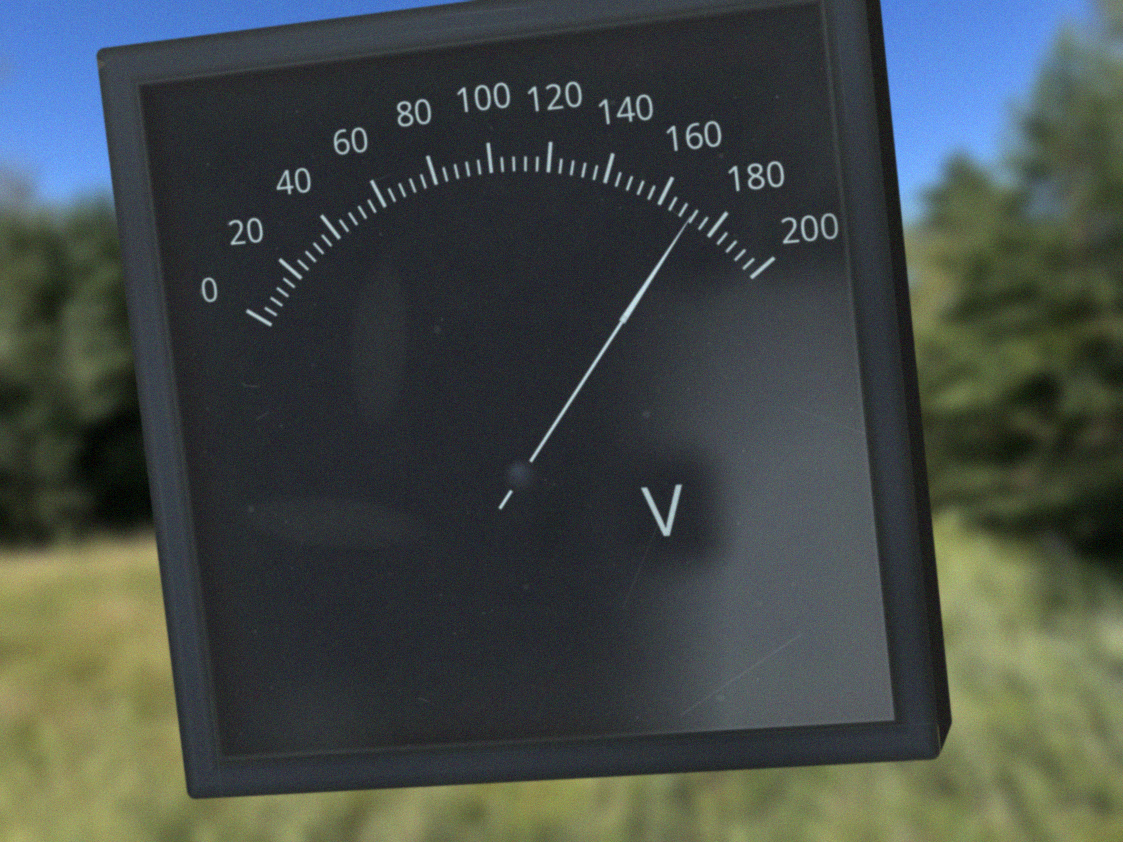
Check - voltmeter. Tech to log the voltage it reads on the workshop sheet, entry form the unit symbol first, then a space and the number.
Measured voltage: V 172
